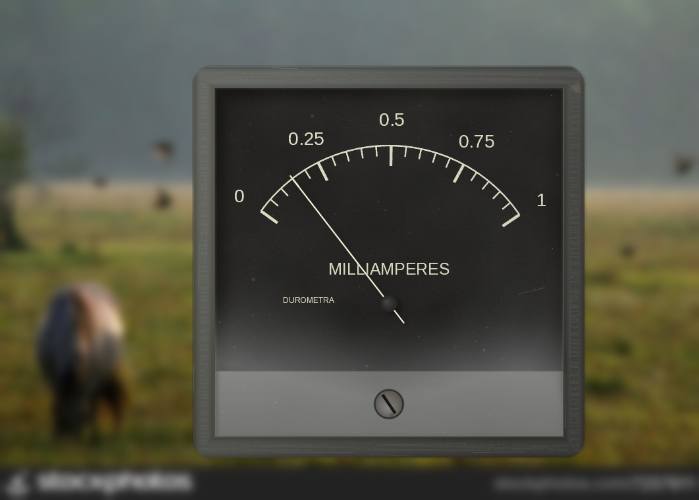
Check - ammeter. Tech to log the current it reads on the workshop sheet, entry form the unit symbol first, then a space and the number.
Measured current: mA 0.15
